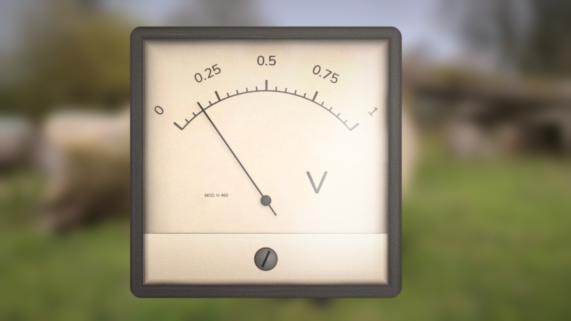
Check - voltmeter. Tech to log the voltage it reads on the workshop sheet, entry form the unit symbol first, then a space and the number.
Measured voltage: V 0.15
